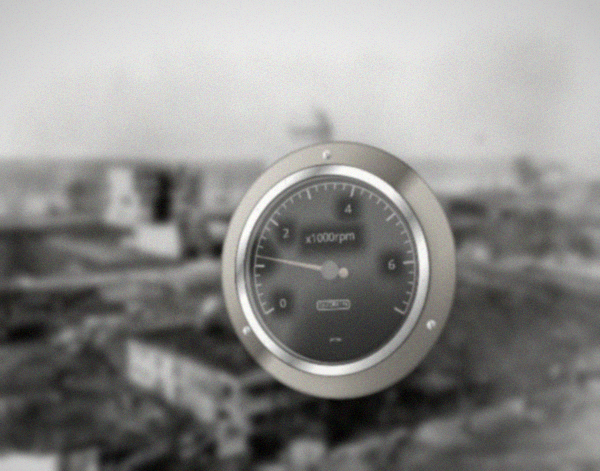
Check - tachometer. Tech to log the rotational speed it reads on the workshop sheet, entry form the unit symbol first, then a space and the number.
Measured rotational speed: rpm 1200
